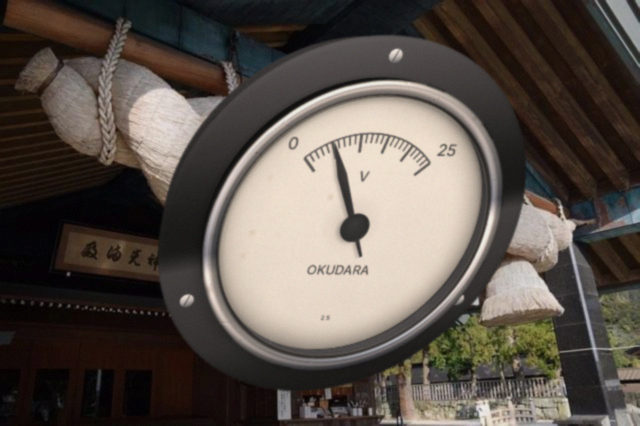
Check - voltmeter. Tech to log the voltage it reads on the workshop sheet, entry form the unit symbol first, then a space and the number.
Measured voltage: V 5
